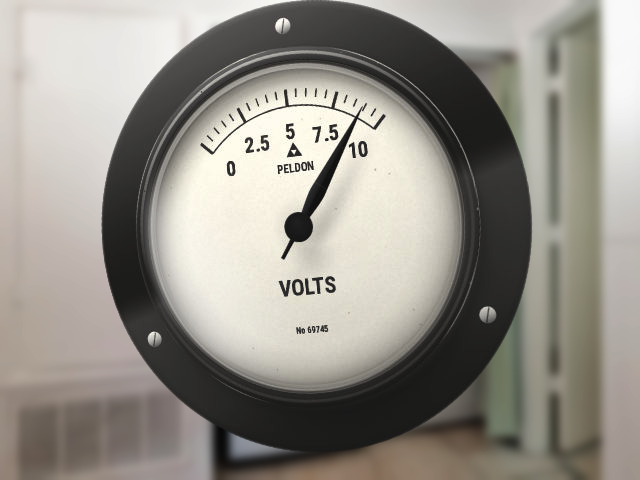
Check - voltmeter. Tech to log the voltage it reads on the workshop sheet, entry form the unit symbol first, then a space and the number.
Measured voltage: V 9
